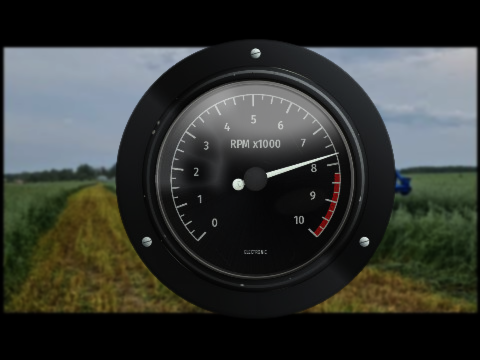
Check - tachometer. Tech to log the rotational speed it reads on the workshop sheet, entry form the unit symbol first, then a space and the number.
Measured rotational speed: rpm 7750
